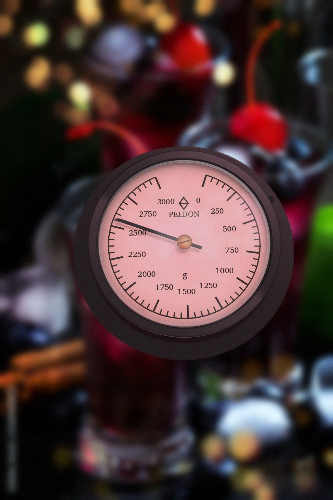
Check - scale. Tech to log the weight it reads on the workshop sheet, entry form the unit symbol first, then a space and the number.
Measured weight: g 2550
